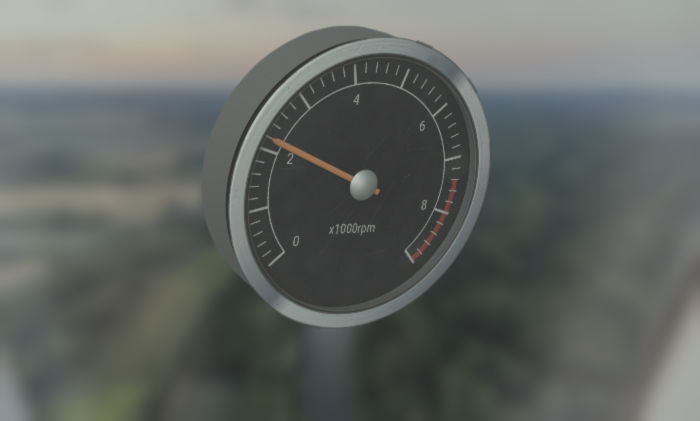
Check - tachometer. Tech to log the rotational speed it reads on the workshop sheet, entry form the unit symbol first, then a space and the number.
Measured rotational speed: rpm 2200
